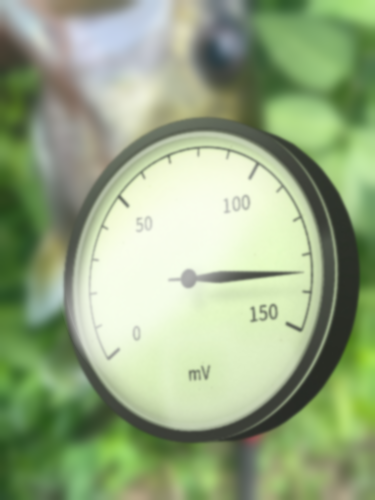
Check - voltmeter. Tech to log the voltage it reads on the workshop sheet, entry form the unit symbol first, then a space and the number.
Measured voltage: mV 135
